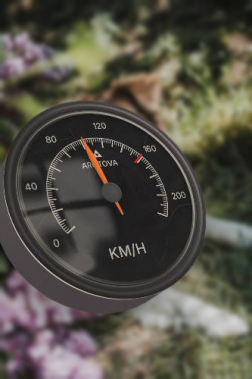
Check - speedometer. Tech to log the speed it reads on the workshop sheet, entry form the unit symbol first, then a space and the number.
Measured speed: km/h 100
